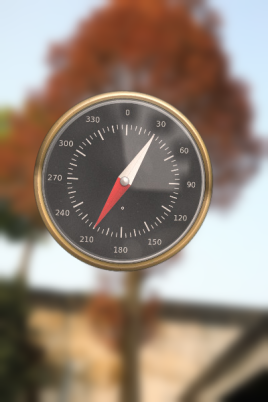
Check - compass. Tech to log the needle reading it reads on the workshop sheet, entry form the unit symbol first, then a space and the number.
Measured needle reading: ° 210
